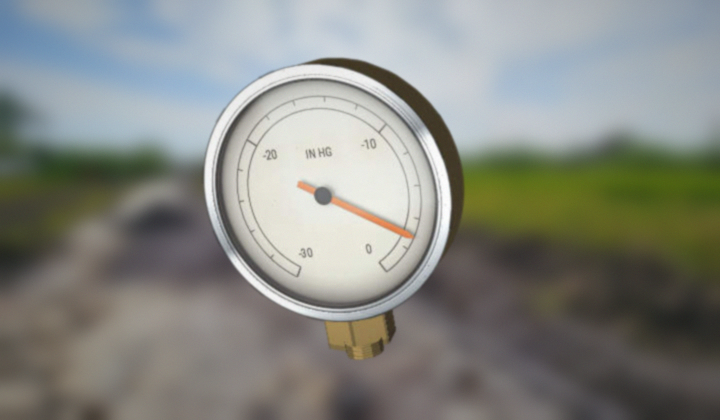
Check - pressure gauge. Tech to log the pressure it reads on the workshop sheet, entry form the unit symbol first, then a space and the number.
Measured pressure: inHg -3
